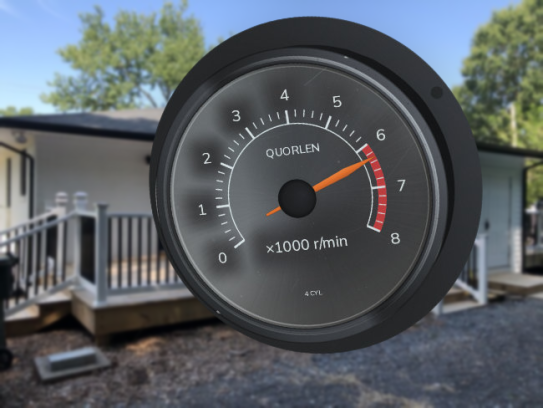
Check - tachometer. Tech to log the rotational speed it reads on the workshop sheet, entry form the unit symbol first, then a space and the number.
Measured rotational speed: rpm 6300
